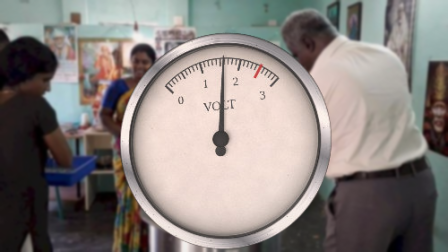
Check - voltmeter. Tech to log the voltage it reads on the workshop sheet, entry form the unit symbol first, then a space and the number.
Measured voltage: V 1.6
